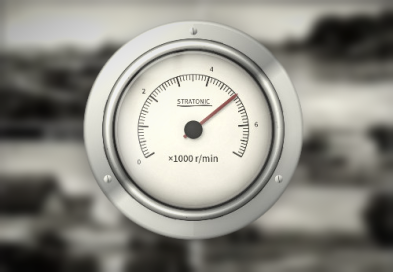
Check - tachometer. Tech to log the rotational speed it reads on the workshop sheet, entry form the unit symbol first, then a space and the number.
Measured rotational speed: rpm 5000
